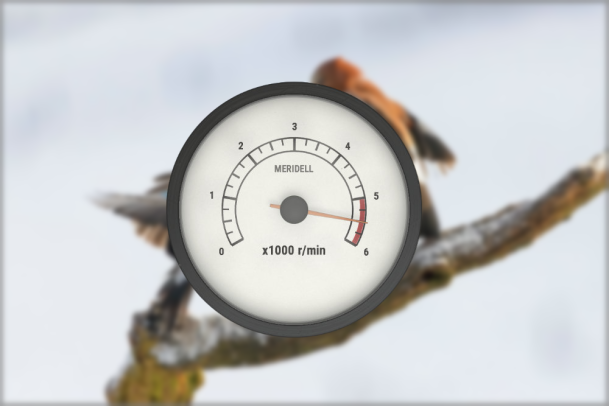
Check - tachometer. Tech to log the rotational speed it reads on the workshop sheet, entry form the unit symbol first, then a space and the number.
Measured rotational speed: rpm 5500
